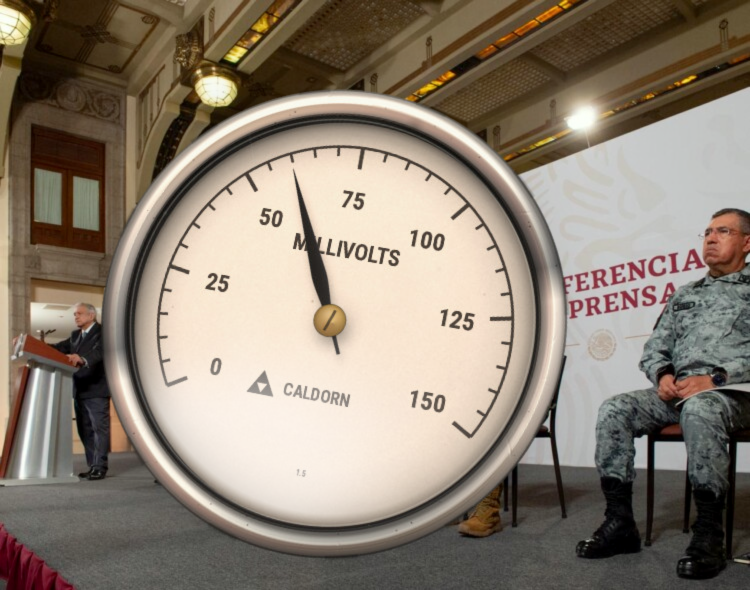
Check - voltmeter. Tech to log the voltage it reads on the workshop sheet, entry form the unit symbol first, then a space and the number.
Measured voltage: mV 60
